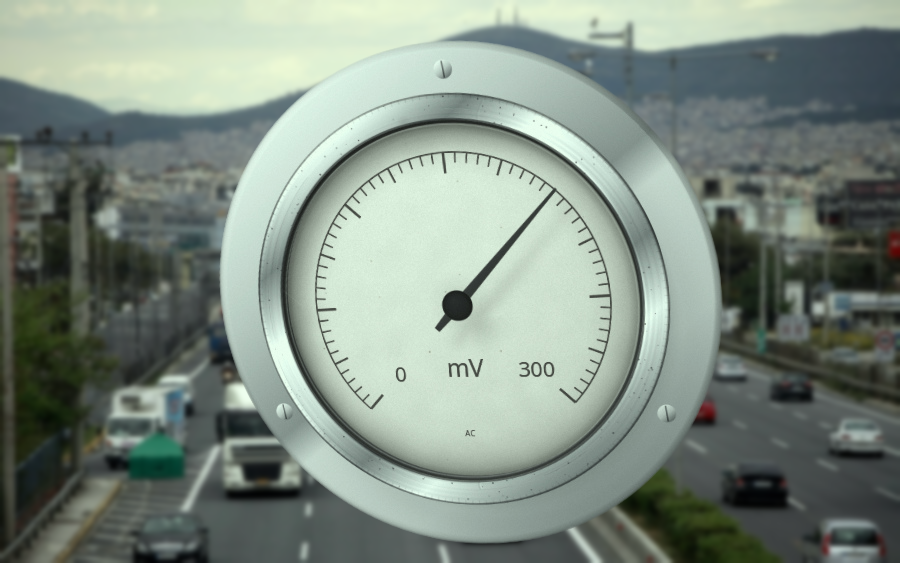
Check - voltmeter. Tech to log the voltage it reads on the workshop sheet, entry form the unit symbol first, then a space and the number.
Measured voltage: mV 200
